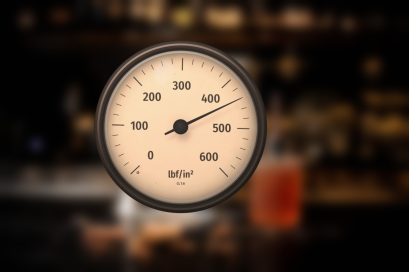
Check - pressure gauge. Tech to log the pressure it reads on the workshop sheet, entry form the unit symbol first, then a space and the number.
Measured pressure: psi 440
